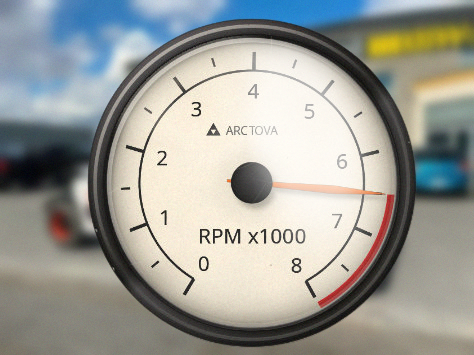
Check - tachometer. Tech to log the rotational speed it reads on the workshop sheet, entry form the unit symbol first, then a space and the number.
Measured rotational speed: rpm 6500
